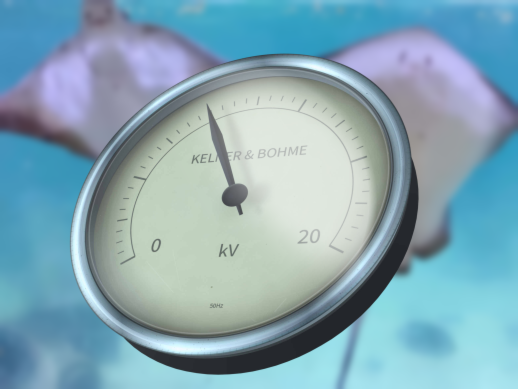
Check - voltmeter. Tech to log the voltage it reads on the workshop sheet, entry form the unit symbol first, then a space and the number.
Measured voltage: kV 8
